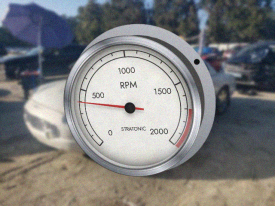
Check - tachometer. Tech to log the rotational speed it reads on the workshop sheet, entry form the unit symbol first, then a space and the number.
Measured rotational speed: rpm 400
